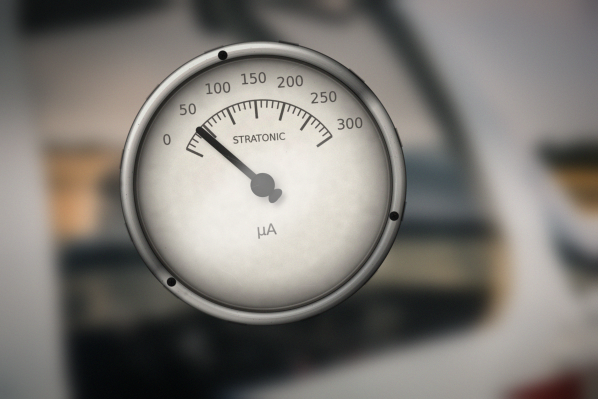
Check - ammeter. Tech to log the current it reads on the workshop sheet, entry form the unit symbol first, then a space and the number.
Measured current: µA 40
